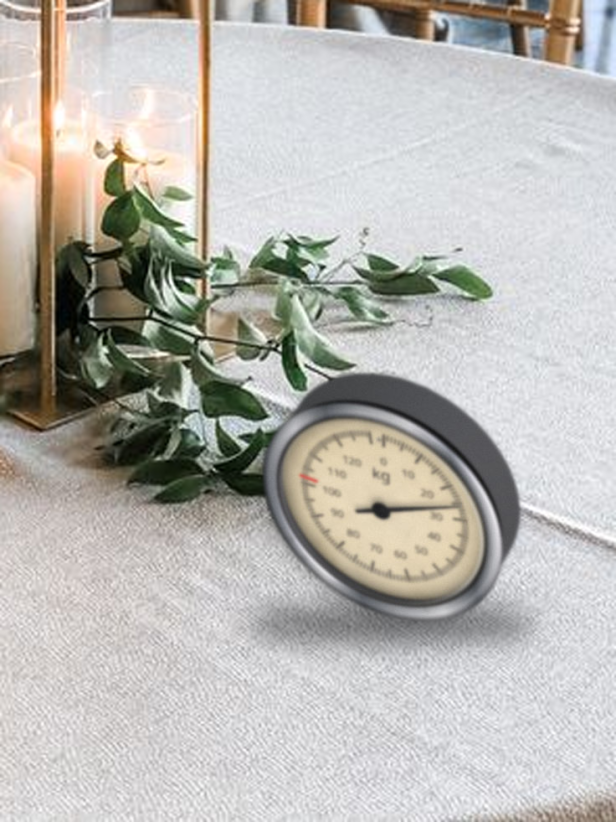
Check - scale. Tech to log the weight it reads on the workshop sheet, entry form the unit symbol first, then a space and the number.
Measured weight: kg 25
